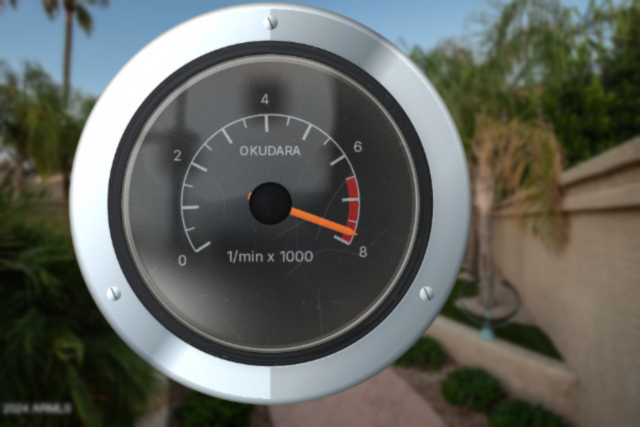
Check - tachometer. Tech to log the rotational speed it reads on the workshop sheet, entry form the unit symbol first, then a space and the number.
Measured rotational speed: rpm 7750
